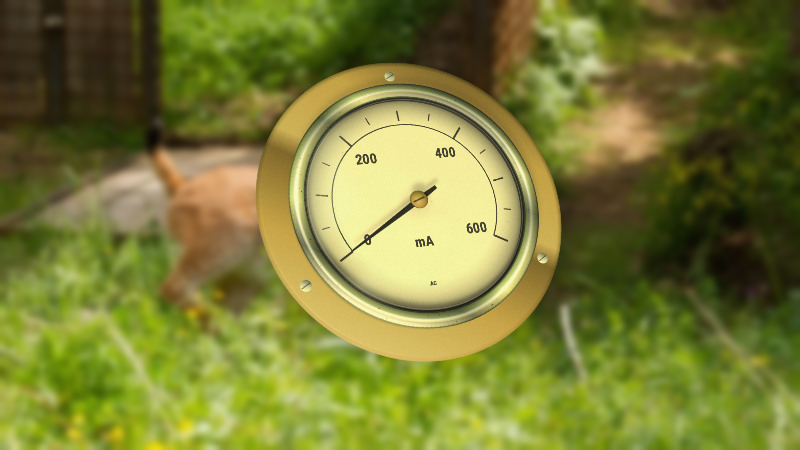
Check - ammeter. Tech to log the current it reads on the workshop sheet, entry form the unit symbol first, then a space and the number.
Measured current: mA 0
